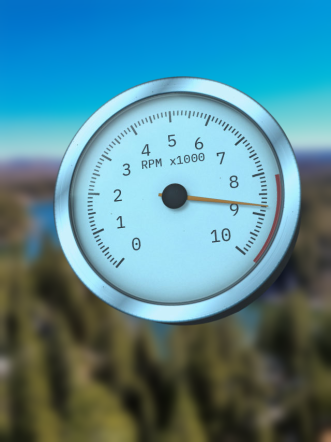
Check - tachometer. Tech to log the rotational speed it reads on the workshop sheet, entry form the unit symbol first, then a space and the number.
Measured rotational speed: rpm 8800
